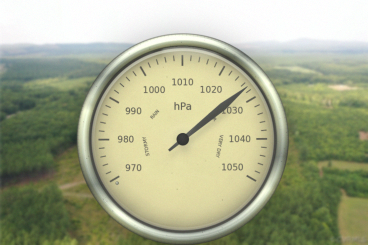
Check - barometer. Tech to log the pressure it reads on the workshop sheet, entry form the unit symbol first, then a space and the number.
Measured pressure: hPa 1027
